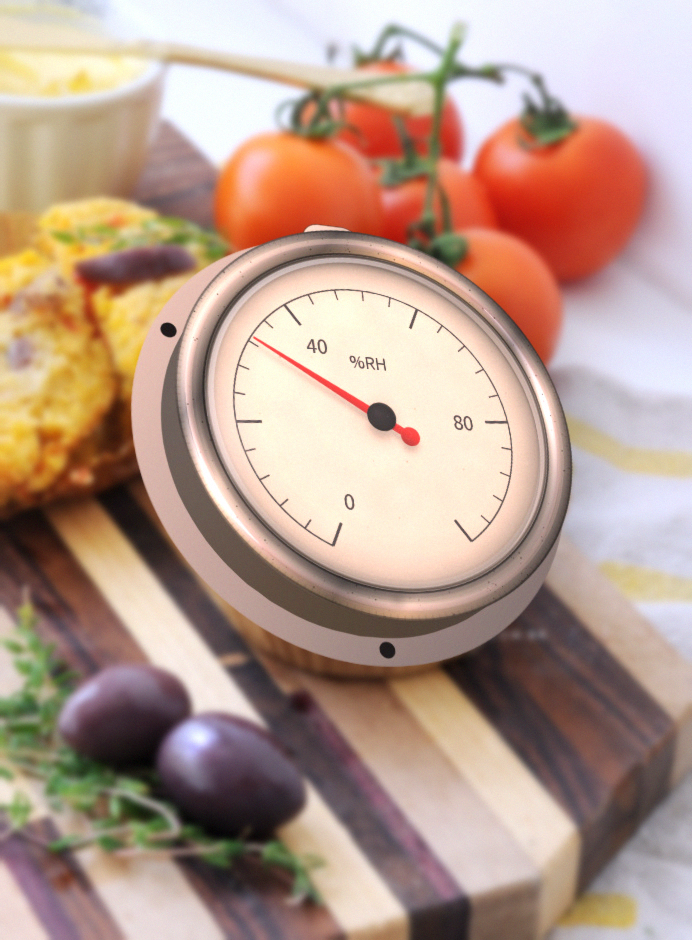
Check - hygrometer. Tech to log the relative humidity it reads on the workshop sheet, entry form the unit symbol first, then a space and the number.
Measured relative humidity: % 32
